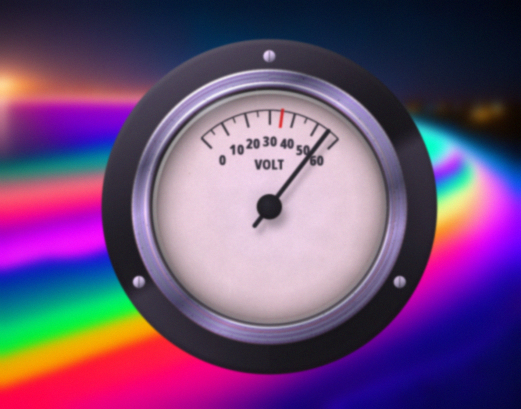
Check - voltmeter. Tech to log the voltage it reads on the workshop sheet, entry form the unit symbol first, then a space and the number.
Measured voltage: V 55
